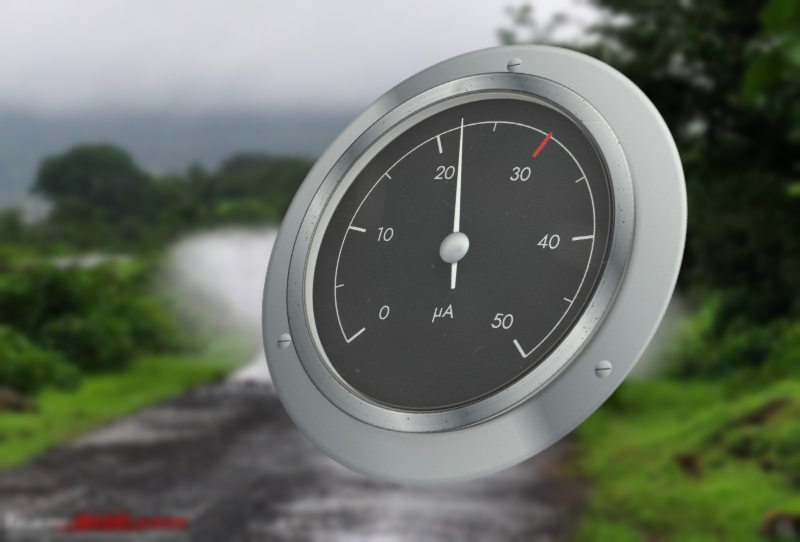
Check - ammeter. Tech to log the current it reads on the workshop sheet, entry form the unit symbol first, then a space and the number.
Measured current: µA 22.5
